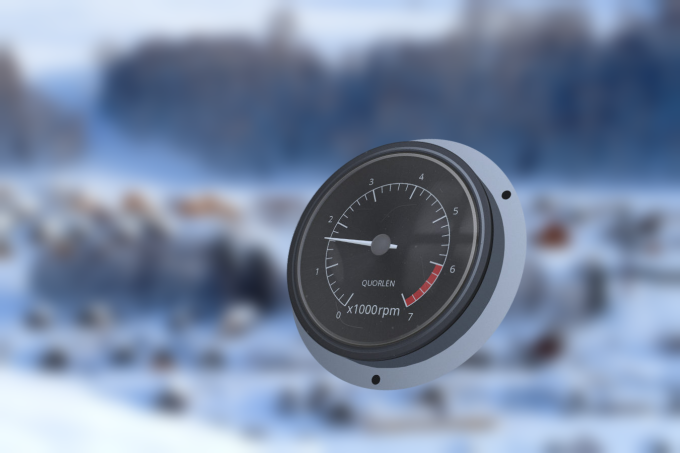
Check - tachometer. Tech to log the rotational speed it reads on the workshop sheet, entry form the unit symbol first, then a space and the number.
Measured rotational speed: rpm 1600
